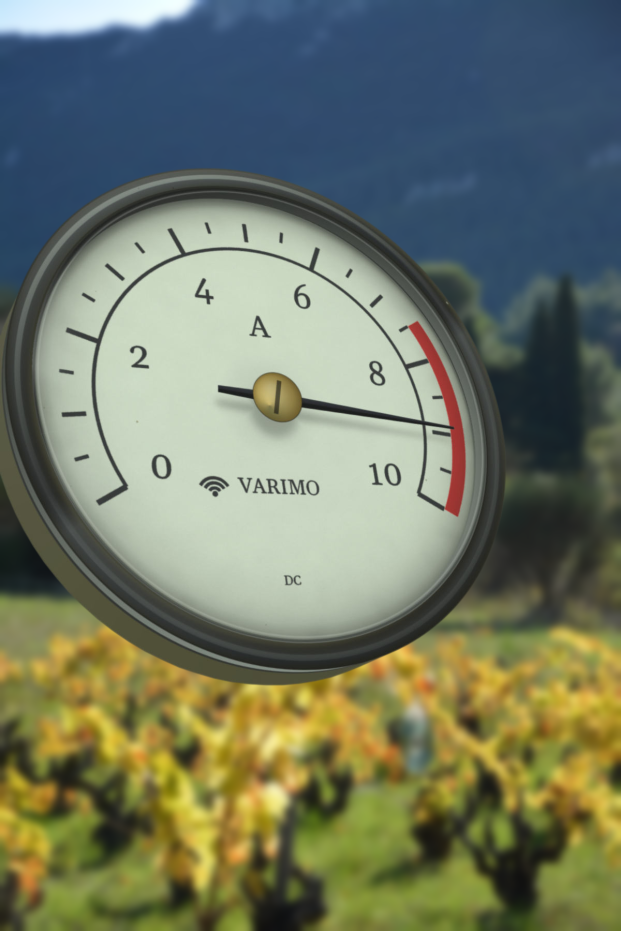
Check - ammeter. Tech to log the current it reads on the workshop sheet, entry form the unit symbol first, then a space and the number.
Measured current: A 9
